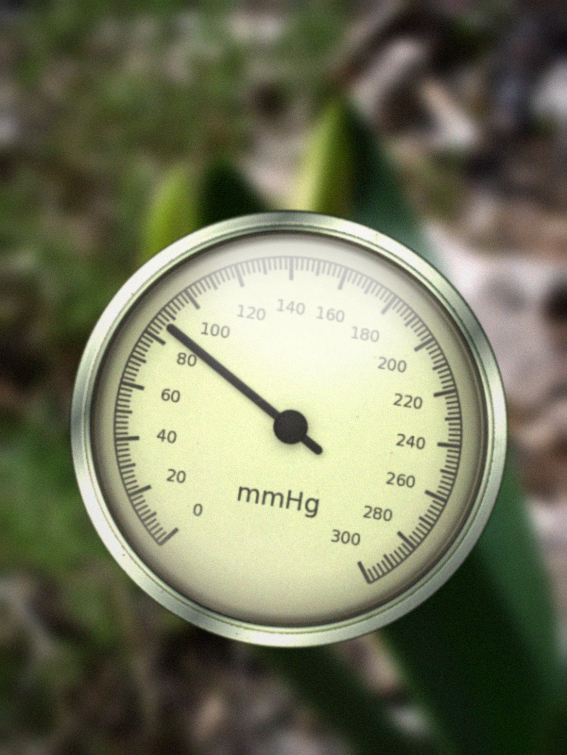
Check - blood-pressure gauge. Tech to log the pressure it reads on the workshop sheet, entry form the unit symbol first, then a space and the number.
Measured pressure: mmHg 86
